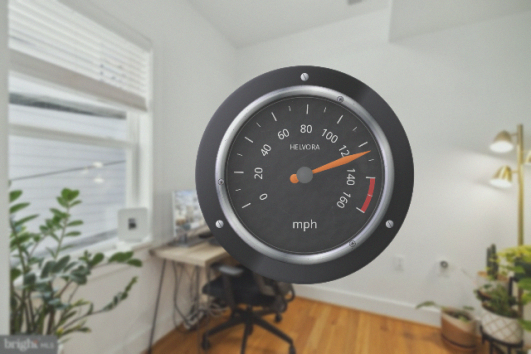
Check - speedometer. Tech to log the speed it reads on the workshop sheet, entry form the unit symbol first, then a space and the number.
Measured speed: mph 125
